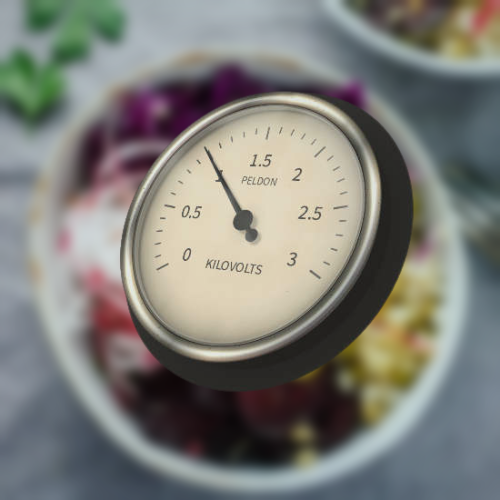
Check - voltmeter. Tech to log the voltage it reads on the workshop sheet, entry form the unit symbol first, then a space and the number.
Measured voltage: kV 1
